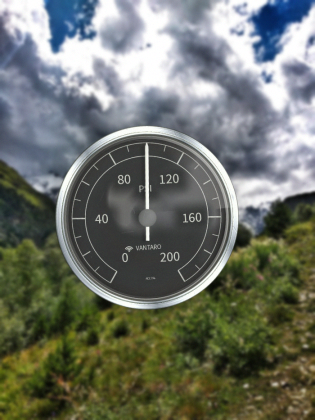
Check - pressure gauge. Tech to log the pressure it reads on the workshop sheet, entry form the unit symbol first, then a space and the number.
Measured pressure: psi 100
